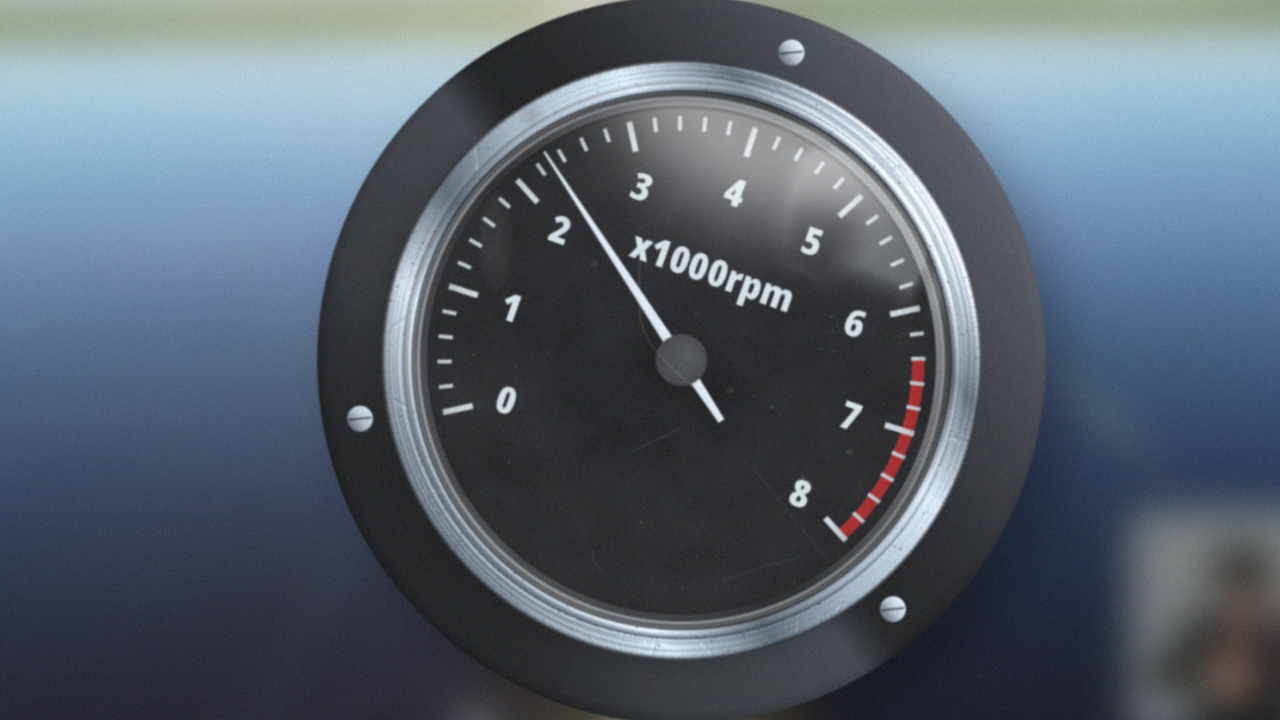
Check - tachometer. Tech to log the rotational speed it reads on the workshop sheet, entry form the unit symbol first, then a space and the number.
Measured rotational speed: rpm 2300
